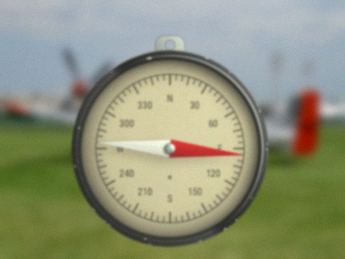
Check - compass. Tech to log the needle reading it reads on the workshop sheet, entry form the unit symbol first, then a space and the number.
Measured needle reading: ° 95
